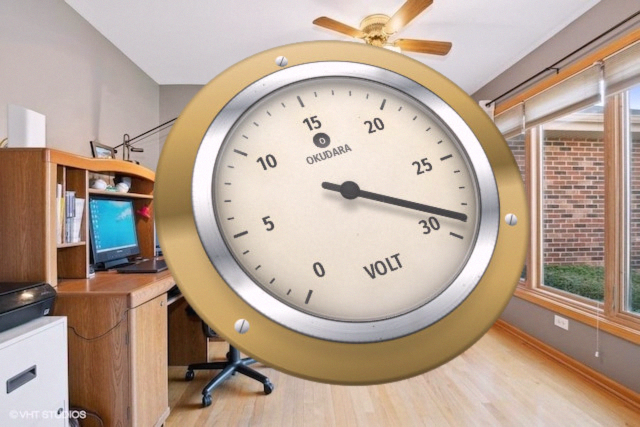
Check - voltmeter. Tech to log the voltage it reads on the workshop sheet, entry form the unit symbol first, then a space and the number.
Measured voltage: V 29
